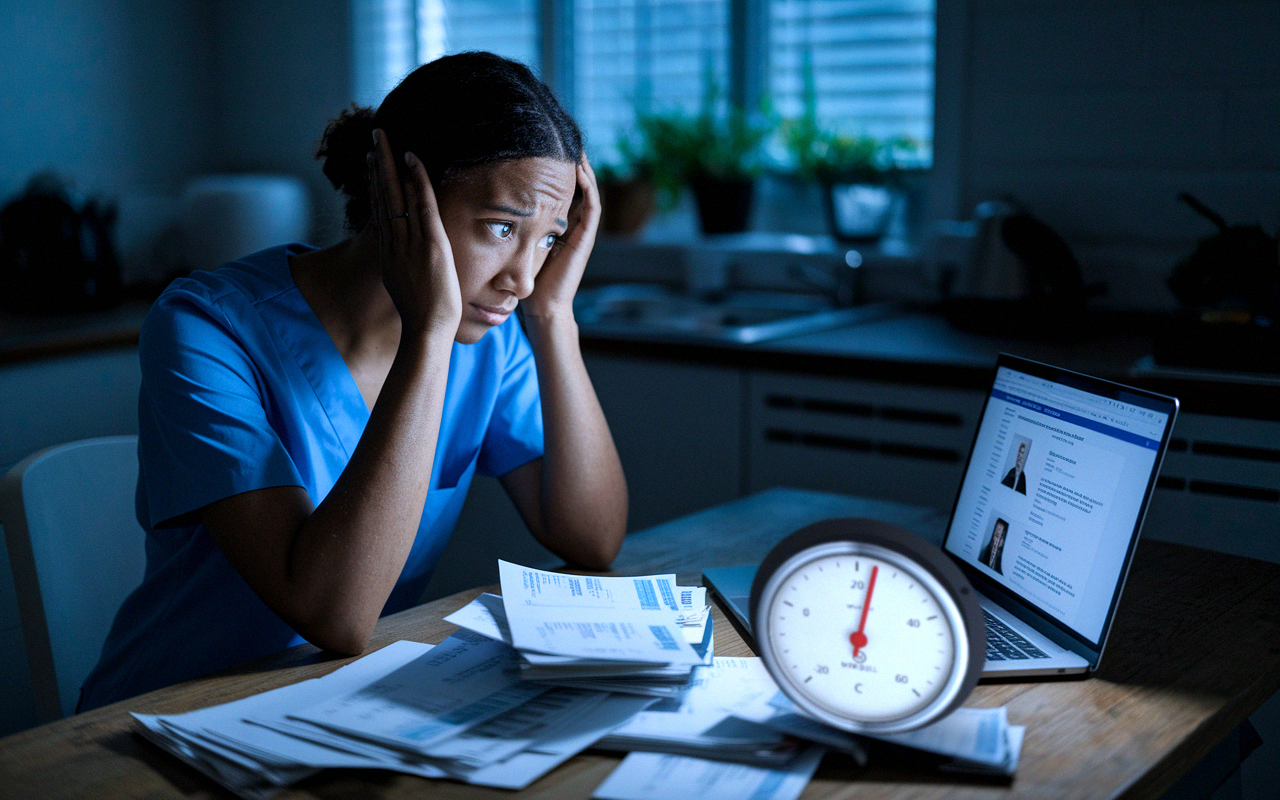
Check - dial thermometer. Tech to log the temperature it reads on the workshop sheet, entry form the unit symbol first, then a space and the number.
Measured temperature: °C 24
